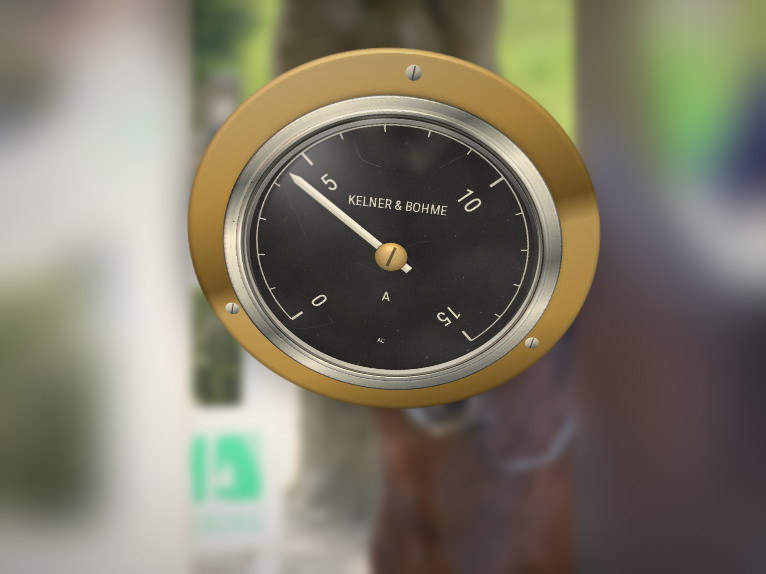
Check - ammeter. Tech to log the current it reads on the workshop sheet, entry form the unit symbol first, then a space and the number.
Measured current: A 4.5
